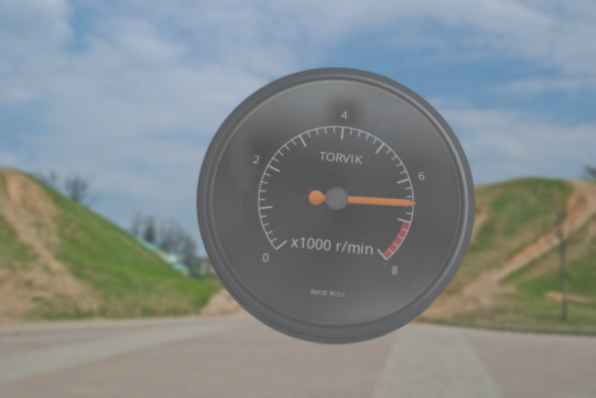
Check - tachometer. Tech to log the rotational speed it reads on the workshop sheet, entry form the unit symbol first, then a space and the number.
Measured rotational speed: rpm 6600
